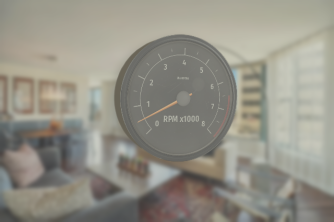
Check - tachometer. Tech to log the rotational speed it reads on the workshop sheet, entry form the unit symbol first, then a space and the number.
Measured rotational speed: rpm 500
